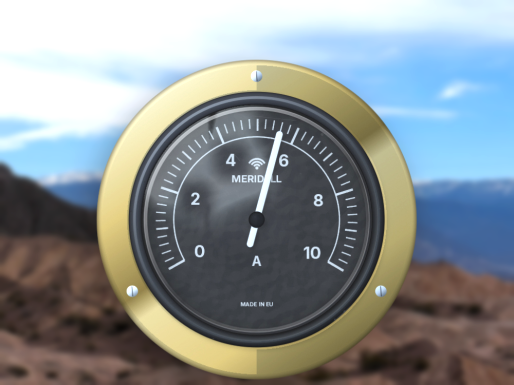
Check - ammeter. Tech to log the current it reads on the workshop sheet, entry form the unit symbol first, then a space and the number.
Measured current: A 5.6
